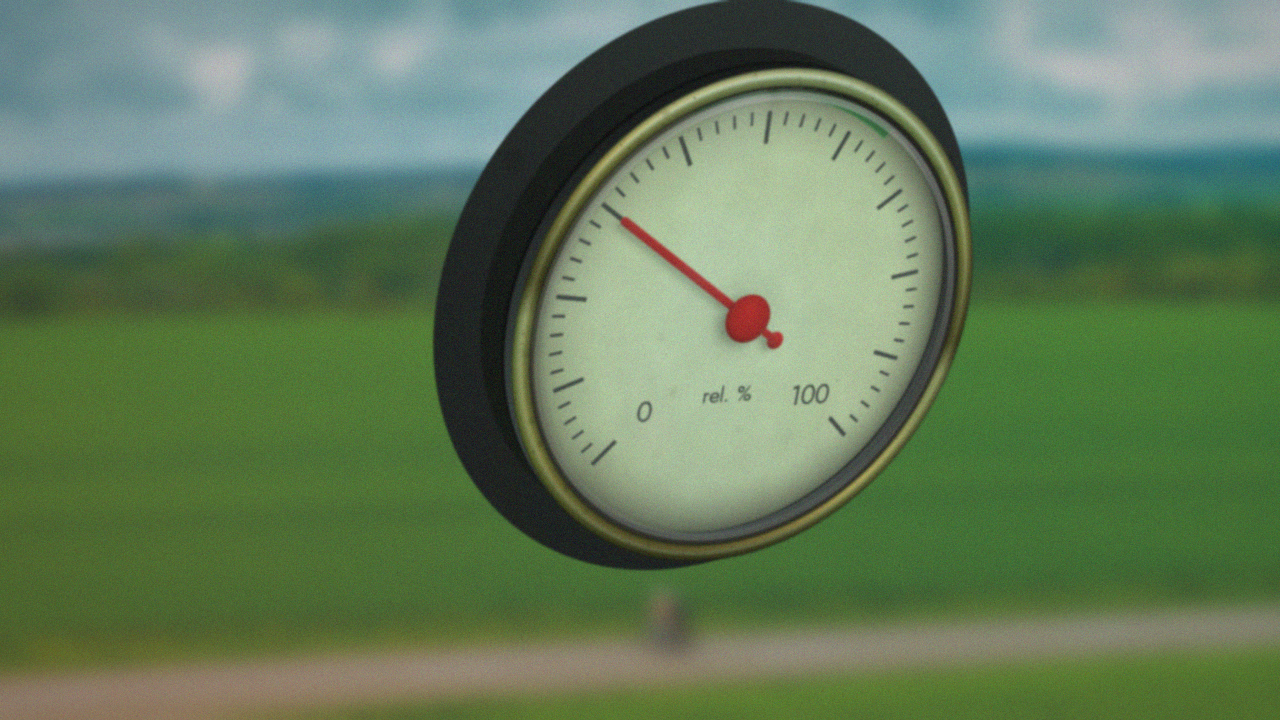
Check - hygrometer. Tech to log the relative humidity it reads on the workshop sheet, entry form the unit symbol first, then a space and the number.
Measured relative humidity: % 30
